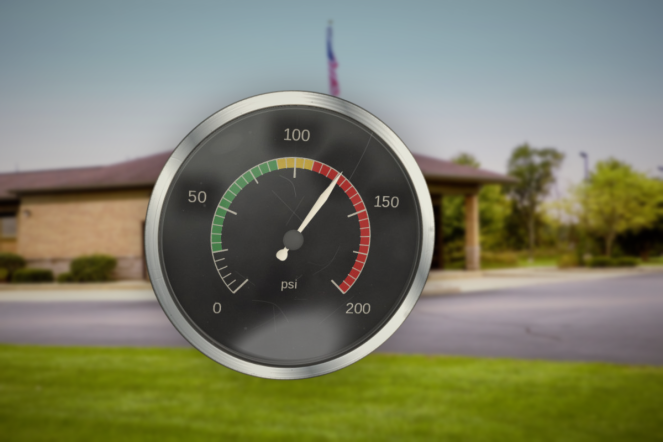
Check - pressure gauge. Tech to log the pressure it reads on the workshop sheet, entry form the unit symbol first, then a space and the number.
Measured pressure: psi 125
